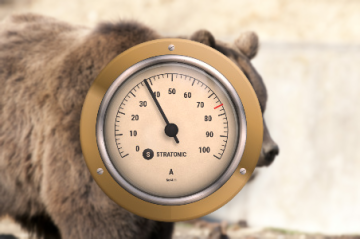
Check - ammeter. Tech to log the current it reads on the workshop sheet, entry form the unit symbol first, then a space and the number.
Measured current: A 38
